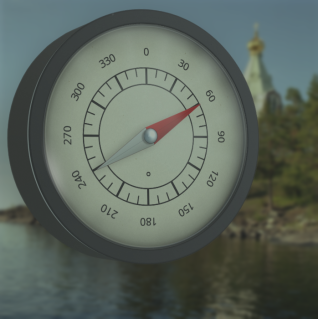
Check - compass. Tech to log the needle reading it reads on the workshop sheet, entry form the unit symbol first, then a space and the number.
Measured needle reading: ° 60
